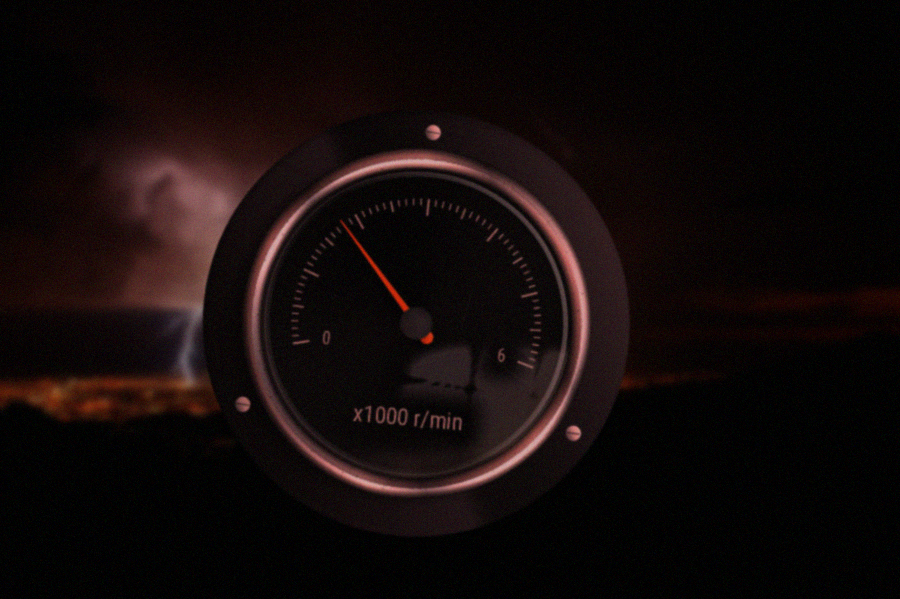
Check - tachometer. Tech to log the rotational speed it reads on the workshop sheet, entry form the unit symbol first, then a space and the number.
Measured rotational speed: rpm 1800
